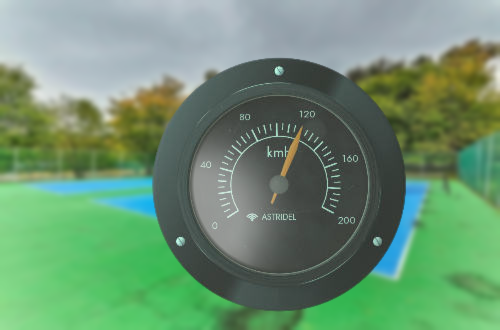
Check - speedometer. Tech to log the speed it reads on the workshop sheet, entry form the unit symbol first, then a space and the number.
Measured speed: km/h 120
